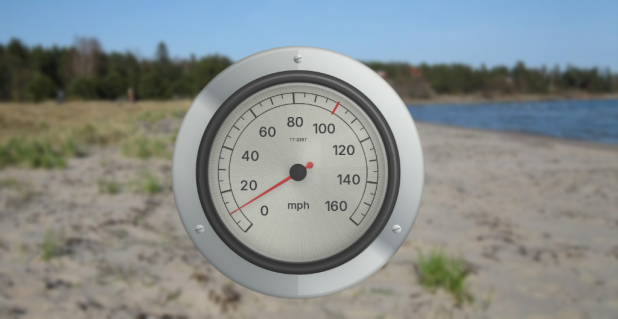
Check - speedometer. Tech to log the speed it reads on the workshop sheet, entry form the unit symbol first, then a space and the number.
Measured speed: mph 10
